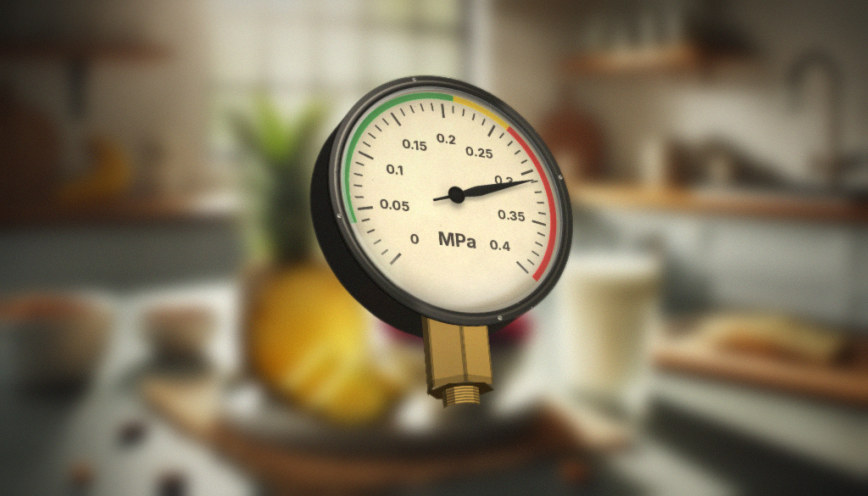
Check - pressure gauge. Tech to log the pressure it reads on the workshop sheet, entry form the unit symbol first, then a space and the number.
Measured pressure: MPa 0.31
